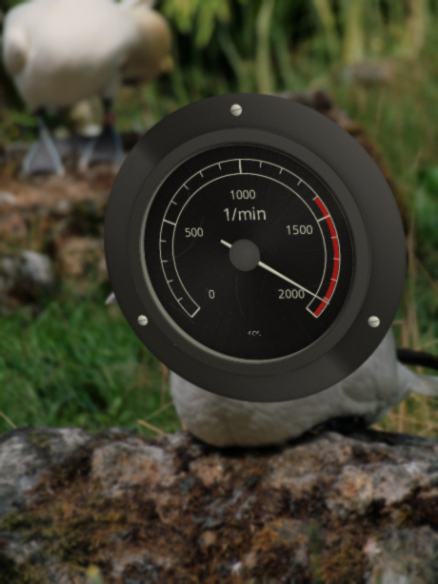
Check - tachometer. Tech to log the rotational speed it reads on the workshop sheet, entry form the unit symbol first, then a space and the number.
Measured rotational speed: rpm 1900
